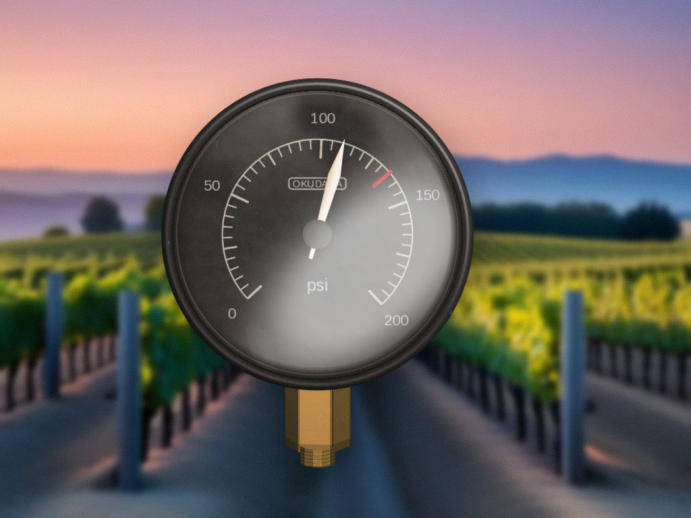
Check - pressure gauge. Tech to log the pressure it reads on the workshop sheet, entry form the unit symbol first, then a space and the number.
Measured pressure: psi 110
